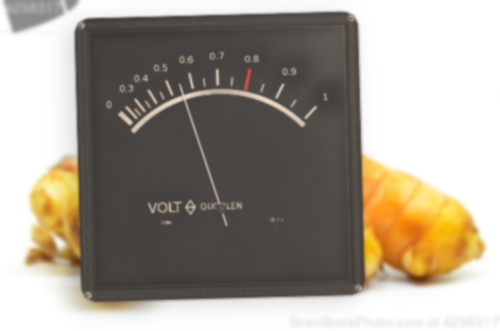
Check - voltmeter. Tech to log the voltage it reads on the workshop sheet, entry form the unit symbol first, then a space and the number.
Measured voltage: V 0.55
